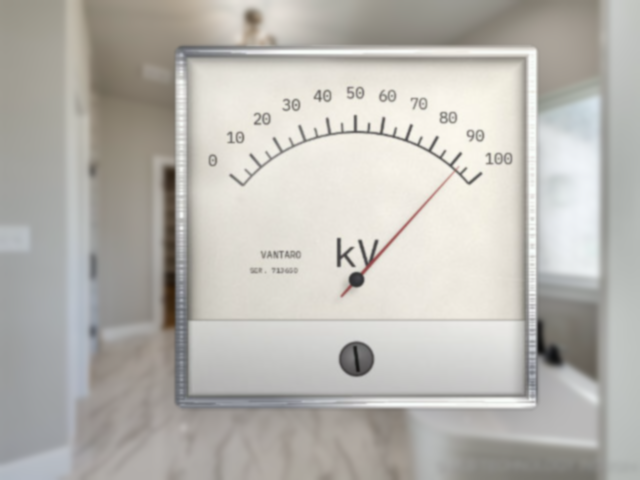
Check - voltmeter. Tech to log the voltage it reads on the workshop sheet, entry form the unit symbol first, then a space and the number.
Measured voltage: kV 92.5
